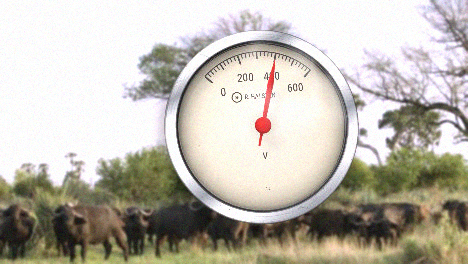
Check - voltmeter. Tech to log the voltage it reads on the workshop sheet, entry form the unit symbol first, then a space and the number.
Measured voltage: V 400
